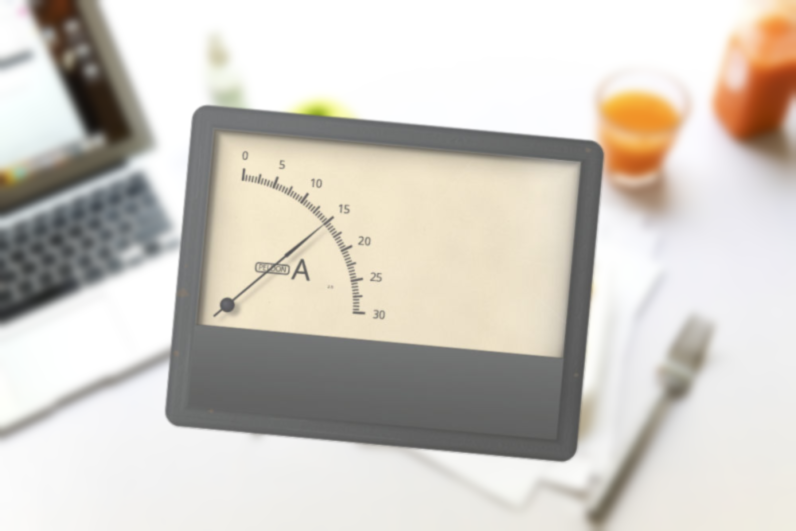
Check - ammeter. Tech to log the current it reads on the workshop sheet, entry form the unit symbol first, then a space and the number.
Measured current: A 15
